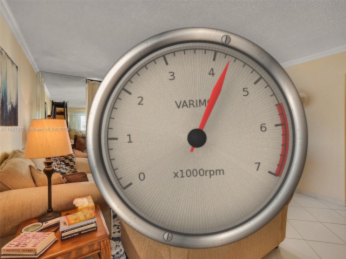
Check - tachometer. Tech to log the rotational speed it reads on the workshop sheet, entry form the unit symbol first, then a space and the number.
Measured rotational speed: rpm 4300
